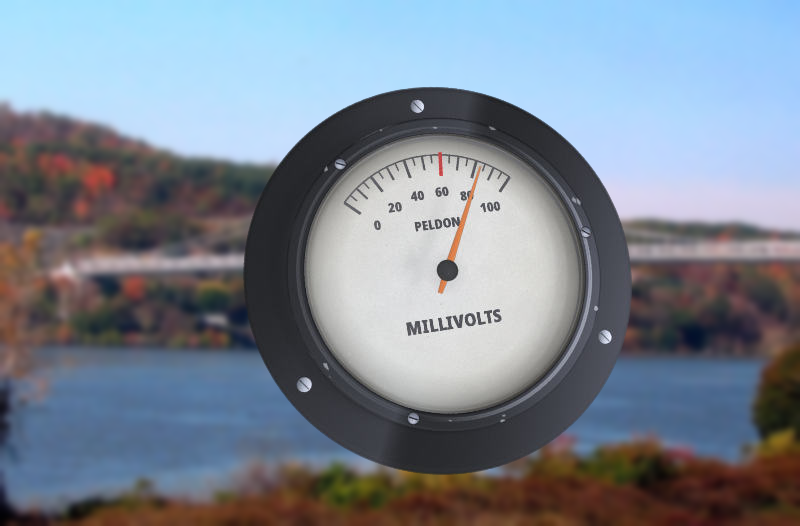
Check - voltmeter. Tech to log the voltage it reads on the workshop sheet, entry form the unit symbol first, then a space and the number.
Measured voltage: mV 82.5
